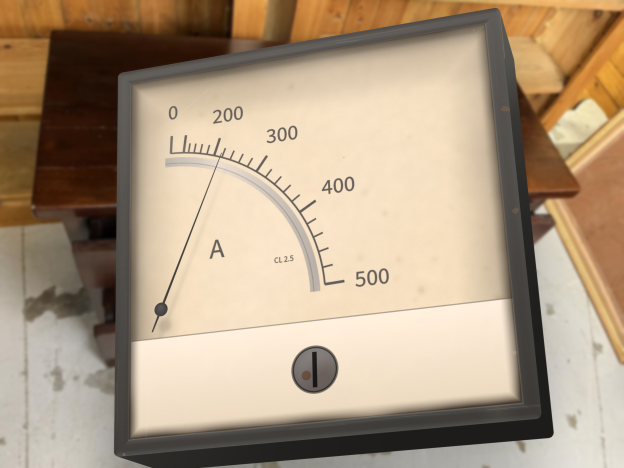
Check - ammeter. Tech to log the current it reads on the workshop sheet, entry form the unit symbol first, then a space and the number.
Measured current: A 220
